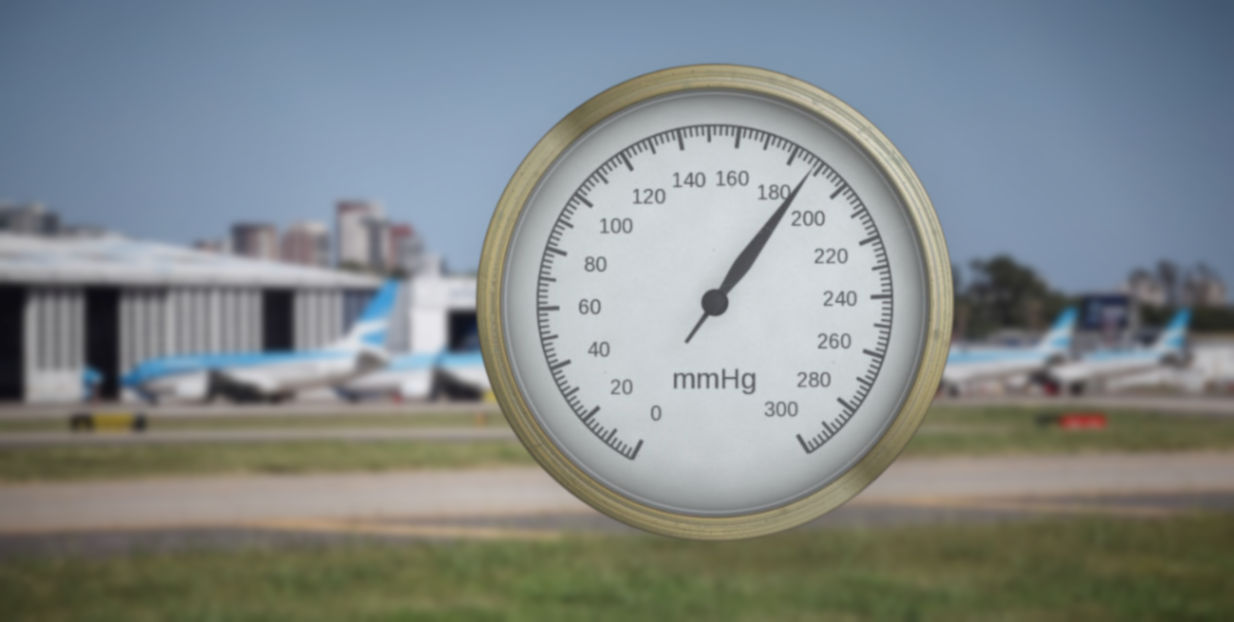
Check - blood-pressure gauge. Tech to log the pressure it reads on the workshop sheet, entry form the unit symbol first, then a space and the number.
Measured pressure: mmHg 188
